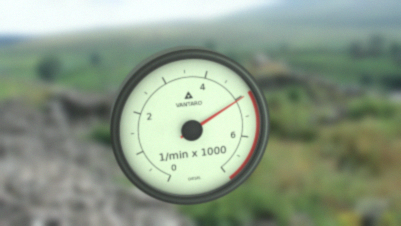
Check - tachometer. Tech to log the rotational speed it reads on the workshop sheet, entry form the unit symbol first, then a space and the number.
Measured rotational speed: rpm 5000
